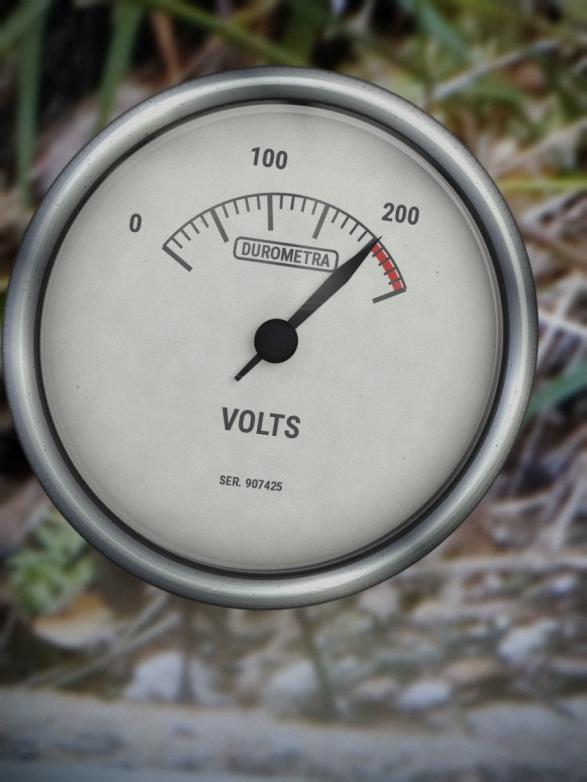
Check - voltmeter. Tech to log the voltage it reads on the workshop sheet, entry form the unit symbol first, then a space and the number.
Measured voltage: V 200
